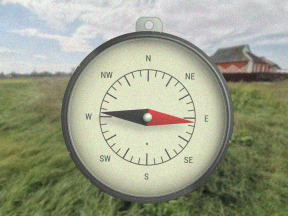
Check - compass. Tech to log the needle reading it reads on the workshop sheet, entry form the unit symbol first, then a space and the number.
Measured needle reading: ° 95
